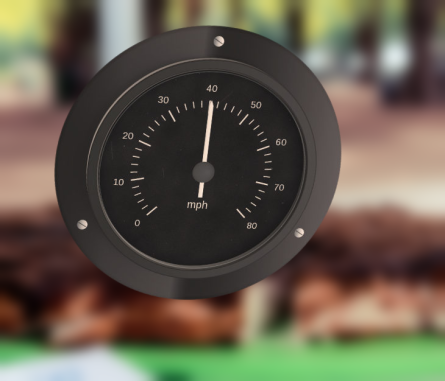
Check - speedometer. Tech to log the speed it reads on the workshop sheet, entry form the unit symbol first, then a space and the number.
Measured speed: mph 40
